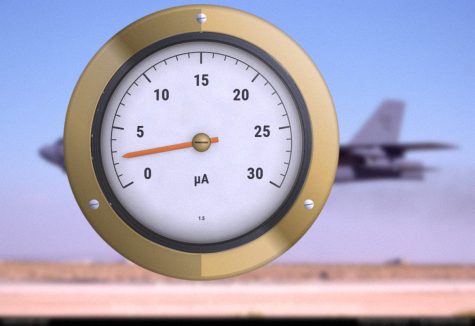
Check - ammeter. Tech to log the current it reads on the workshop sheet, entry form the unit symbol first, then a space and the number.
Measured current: µA 2.5
